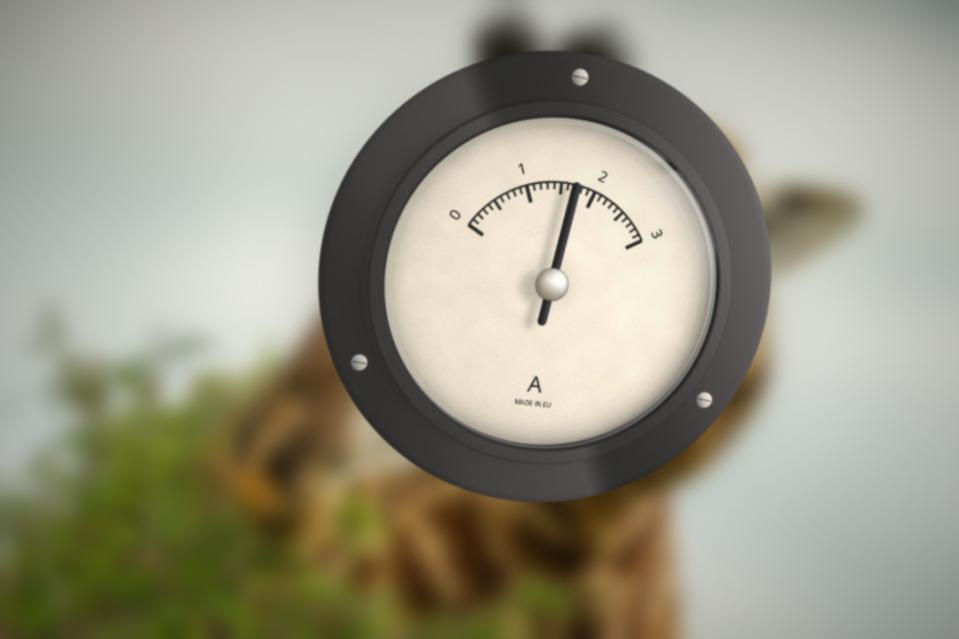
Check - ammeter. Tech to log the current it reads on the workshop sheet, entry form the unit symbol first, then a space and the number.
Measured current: A 1.7
